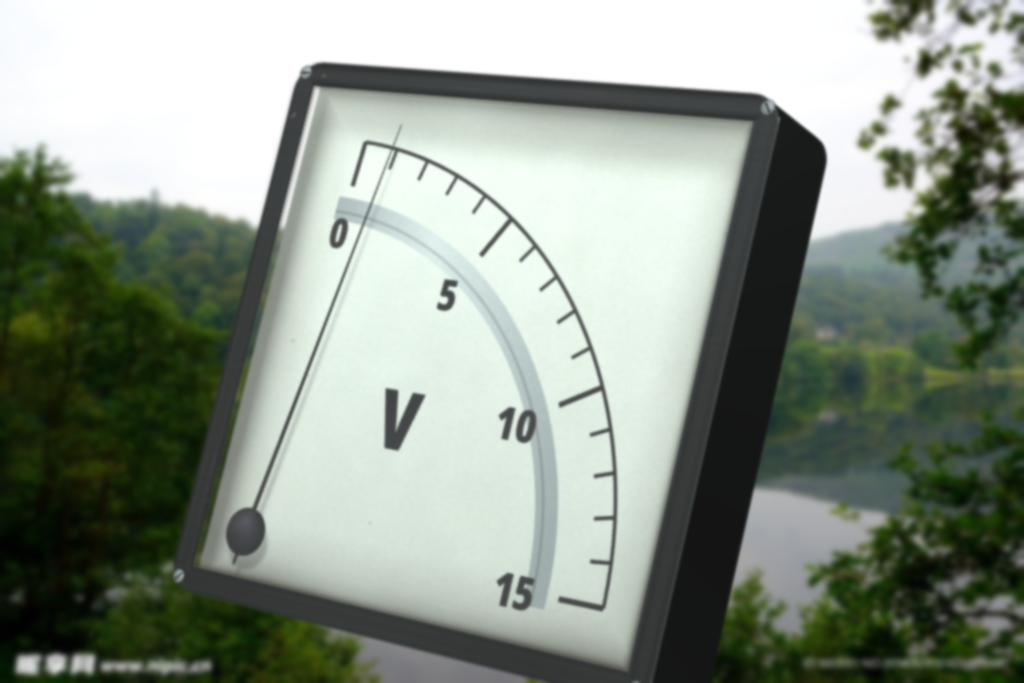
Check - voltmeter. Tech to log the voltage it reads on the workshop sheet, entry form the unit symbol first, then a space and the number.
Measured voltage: V 1
